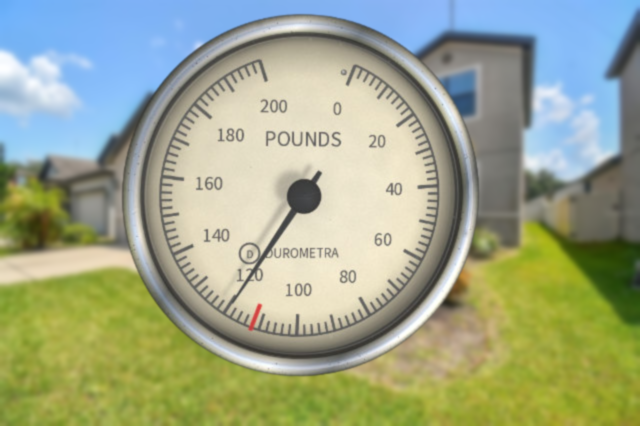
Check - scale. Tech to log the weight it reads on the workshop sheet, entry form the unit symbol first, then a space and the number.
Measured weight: lb 120
